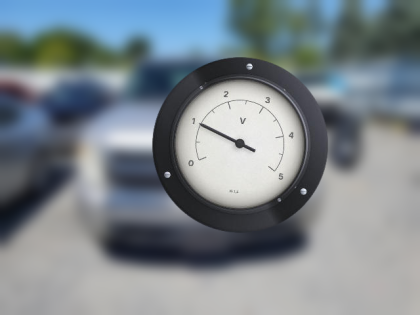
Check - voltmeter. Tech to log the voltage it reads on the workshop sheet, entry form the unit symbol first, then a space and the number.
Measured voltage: V 1
